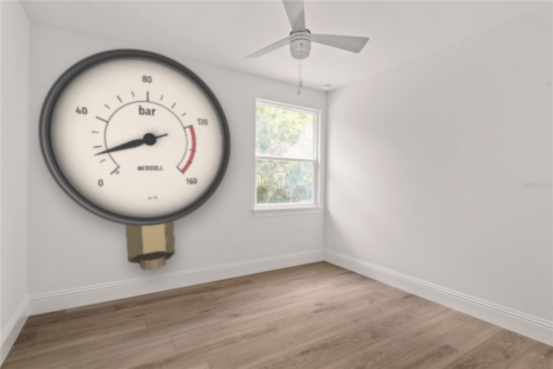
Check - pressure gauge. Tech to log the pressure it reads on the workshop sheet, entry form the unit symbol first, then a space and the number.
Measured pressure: bar 15
